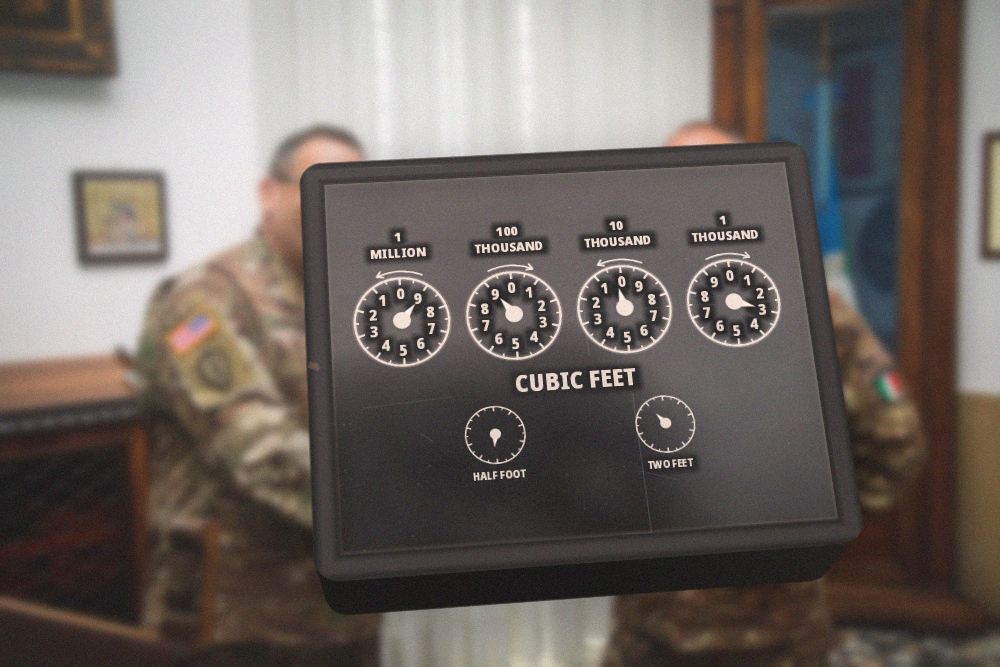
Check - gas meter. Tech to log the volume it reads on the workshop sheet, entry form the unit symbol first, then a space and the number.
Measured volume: ft³ 890300
